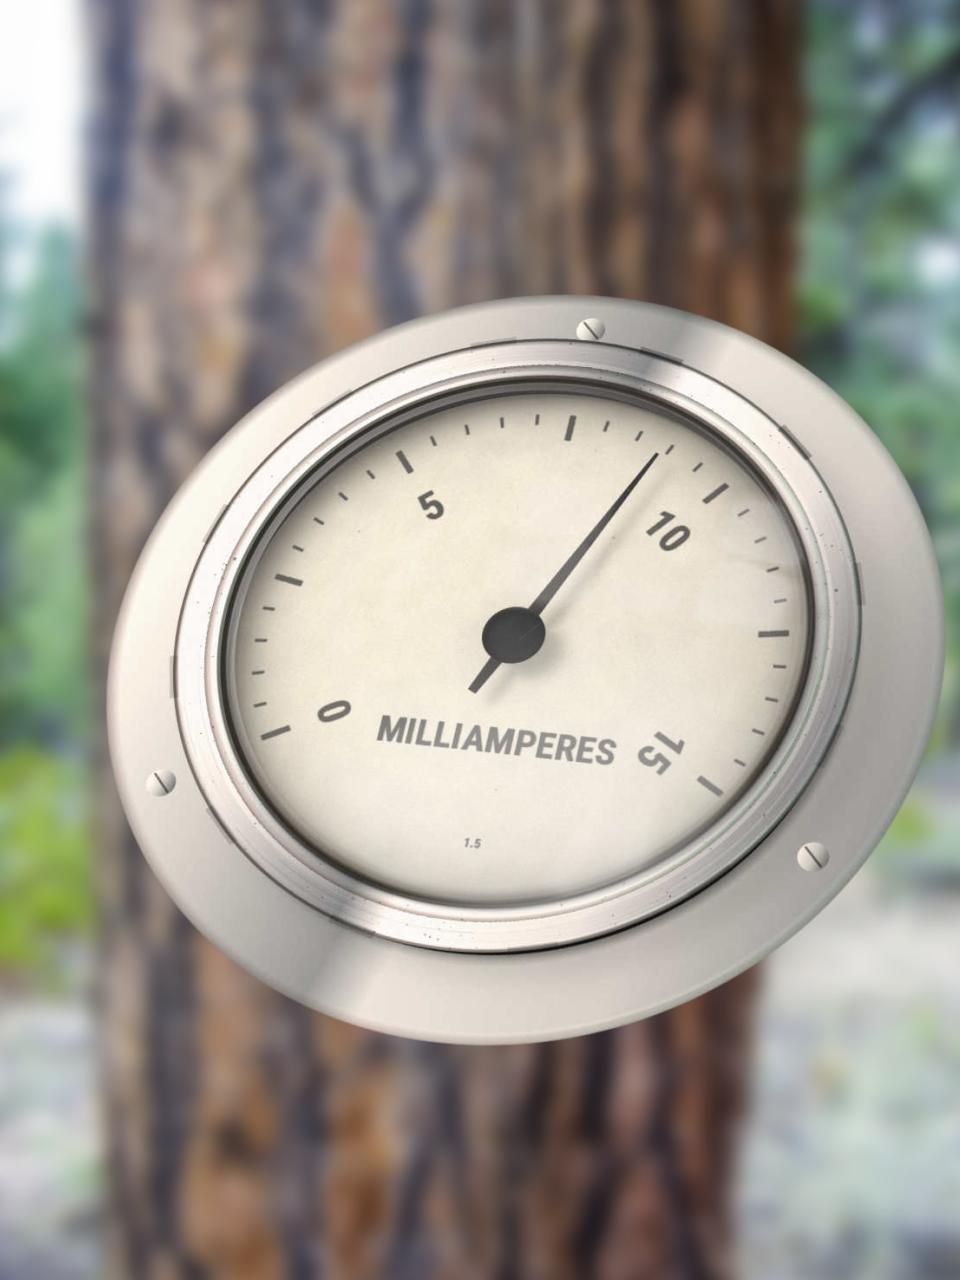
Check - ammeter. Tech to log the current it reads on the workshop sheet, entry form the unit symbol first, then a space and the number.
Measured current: mA 9
